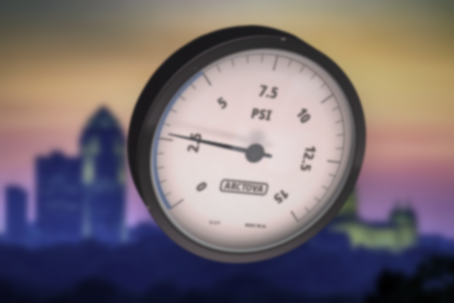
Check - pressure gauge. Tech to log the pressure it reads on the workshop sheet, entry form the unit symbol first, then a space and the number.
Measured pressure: psi 2.75
